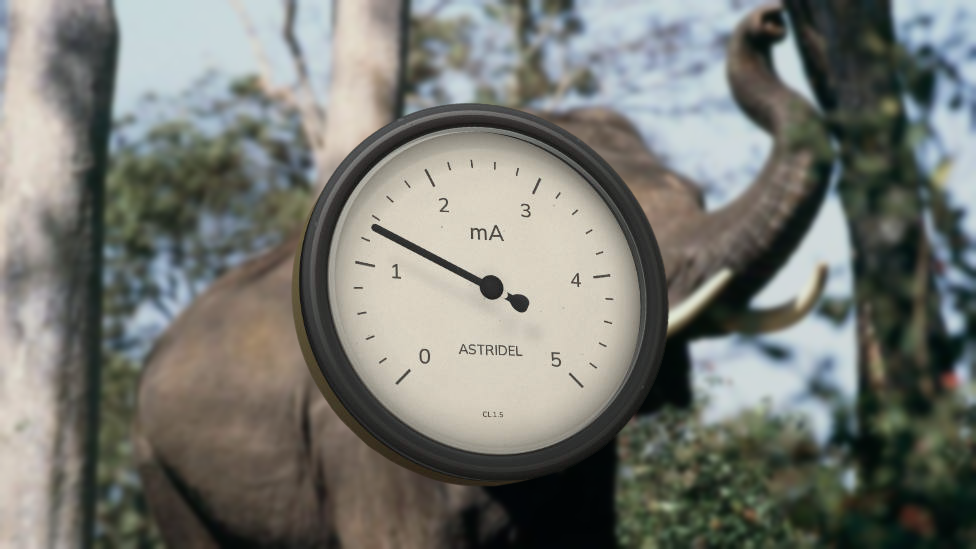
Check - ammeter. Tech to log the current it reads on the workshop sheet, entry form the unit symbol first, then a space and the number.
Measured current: mA 1.3
